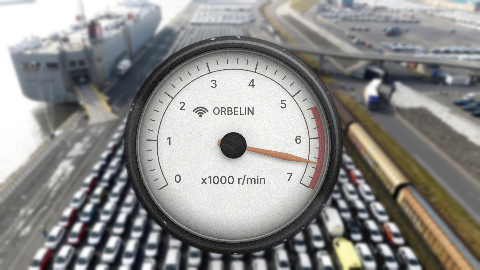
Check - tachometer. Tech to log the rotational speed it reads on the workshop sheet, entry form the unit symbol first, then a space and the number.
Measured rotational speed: rpm 6500
